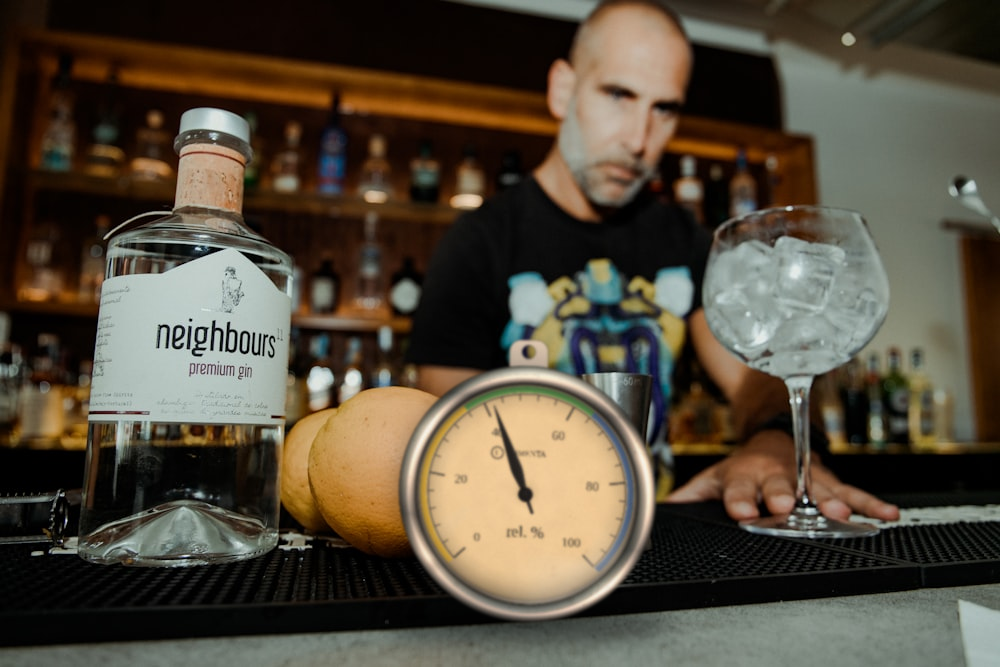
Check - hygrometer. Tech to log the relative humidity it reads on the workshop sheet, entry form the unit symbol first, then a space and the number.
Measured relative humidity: % 42
